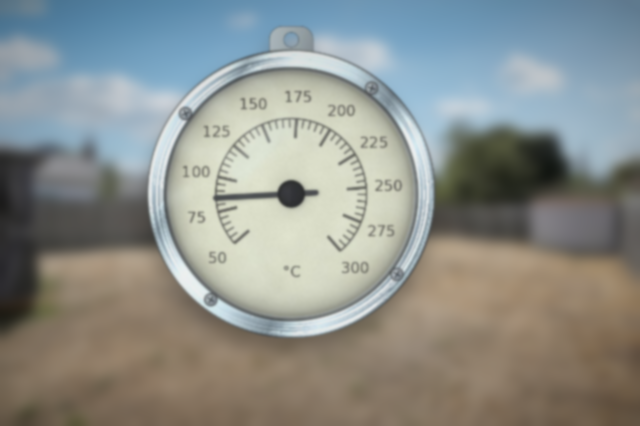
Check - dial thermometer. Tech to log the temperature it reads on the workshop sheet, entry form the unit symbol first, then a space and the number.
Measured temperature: °C 85
